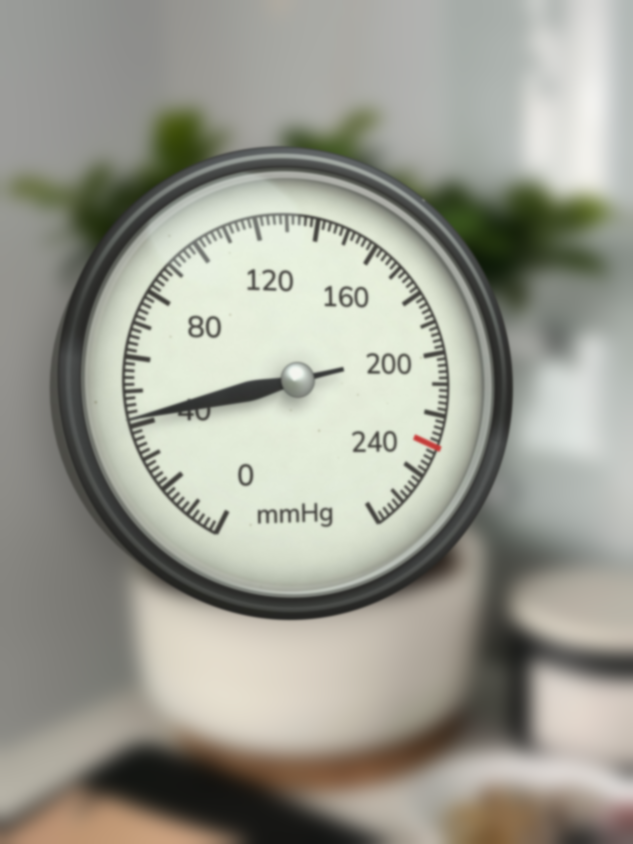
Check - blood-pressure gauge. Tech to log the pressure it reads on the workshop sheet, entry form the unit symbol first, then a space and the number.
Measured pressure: mmHg 42
